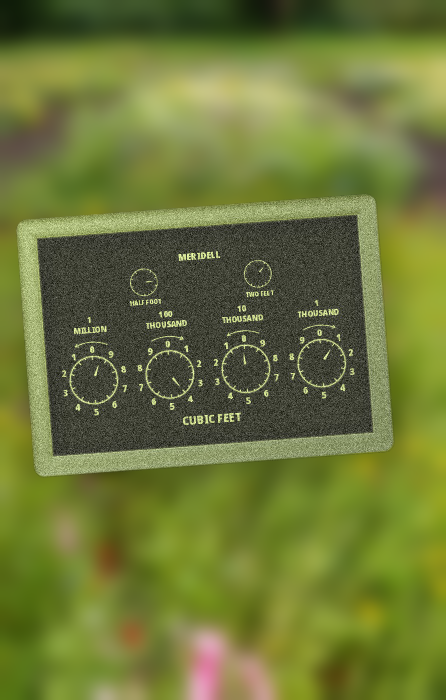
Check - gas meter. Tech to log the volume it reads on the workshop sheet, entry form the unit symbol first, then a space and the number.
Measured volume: ft³ 940100
